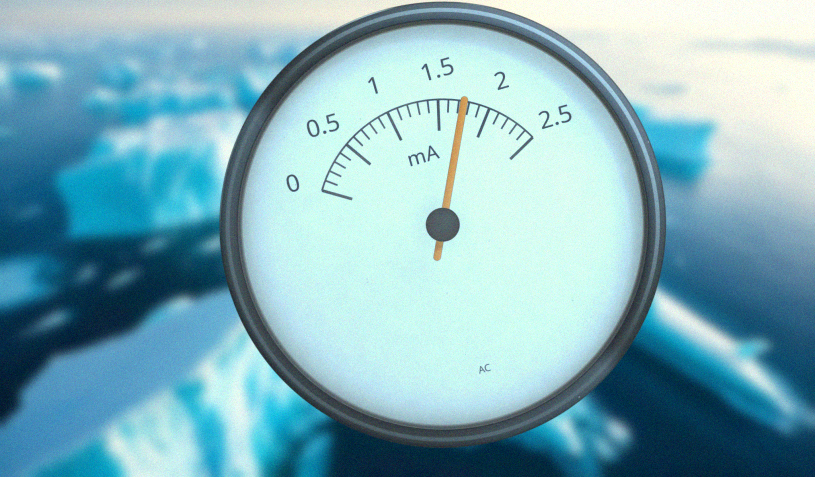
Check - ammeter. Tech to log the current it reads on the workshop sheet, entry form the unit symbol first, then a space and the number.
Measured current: mA 1.75
